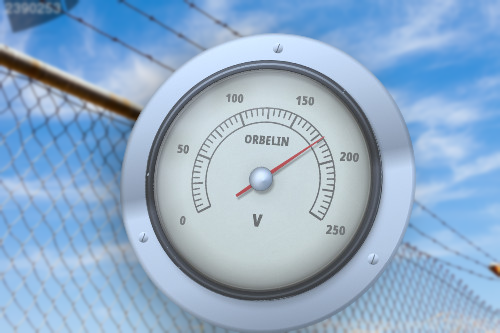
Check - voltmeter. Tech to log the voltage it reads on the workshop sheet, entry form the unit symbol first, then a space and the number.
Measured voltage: V 180
